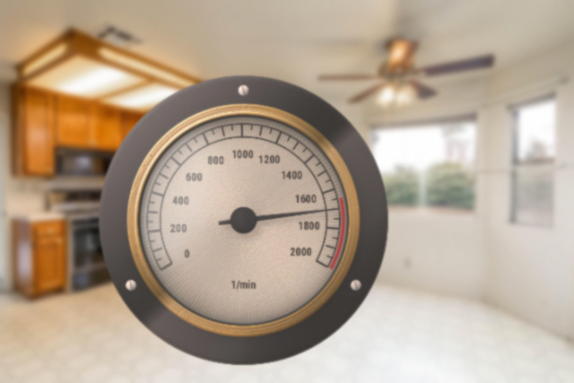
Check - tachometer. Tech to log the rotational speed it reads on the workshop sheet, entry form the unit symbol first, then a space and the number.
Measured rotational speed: rpm 1700
